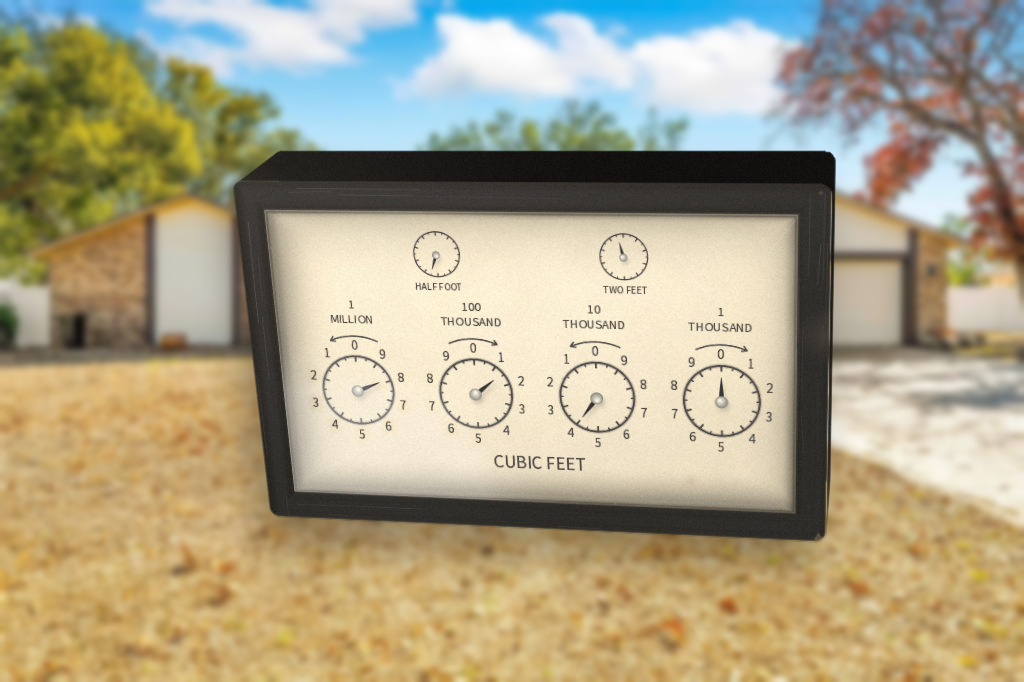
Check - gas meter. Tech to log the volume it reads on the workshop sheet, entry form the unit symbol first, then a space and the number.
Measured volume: ft³ 814000
